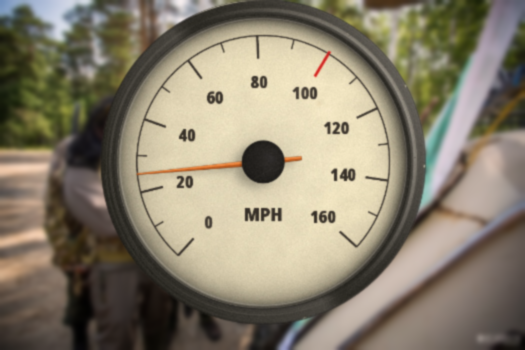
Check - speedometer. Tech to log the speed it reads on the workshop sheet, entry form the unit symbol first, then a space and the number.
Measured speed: mph 25
